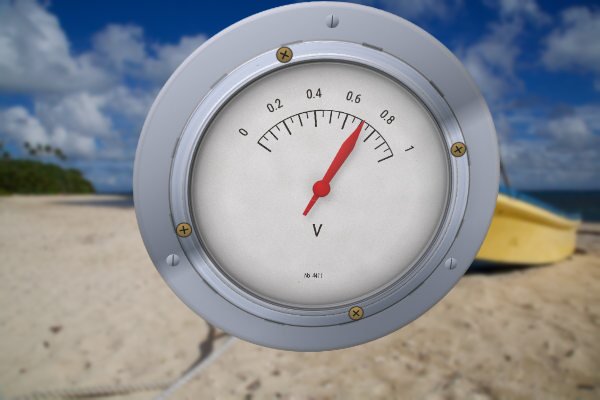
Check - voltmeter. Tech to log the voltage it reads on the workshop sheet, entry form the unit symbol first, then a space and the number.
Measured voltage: V 0.7
